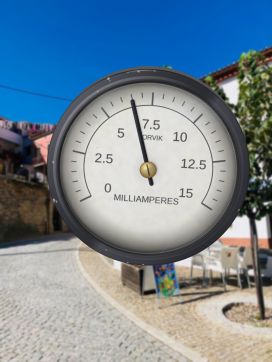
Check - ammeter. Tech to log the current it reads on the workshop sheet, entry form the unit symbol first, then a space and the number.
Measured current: mA 6.5
